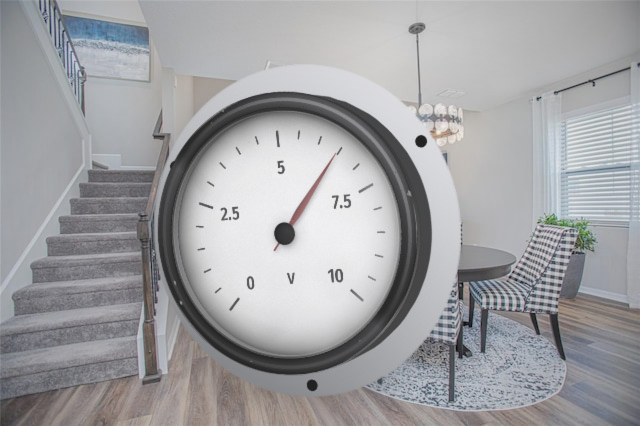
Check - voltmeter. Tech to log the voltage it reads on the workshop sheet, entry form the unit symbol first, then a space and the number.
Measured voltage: V 6.5
